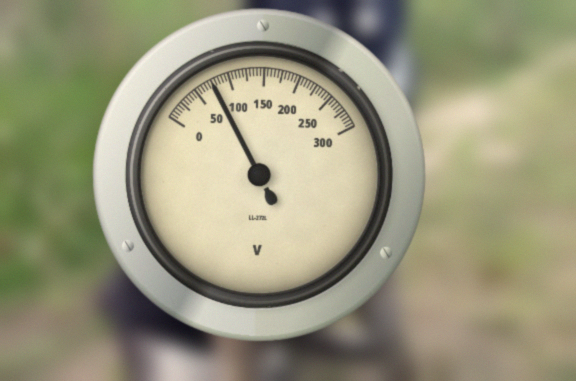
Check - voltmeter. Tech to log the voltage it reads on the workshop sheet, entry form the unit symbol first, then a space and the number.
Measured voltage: V 75
